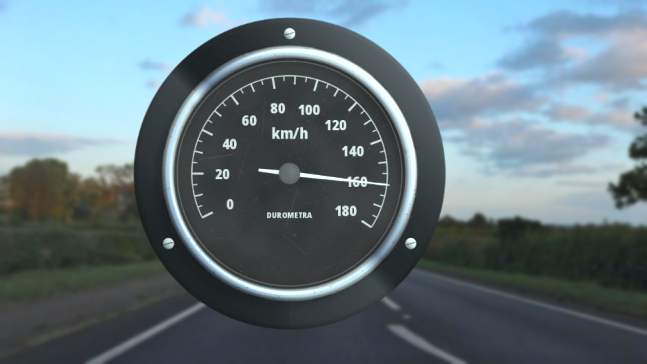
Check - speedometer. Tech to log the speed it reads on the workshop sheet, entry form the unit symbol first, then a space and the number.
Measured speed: km/h 160
